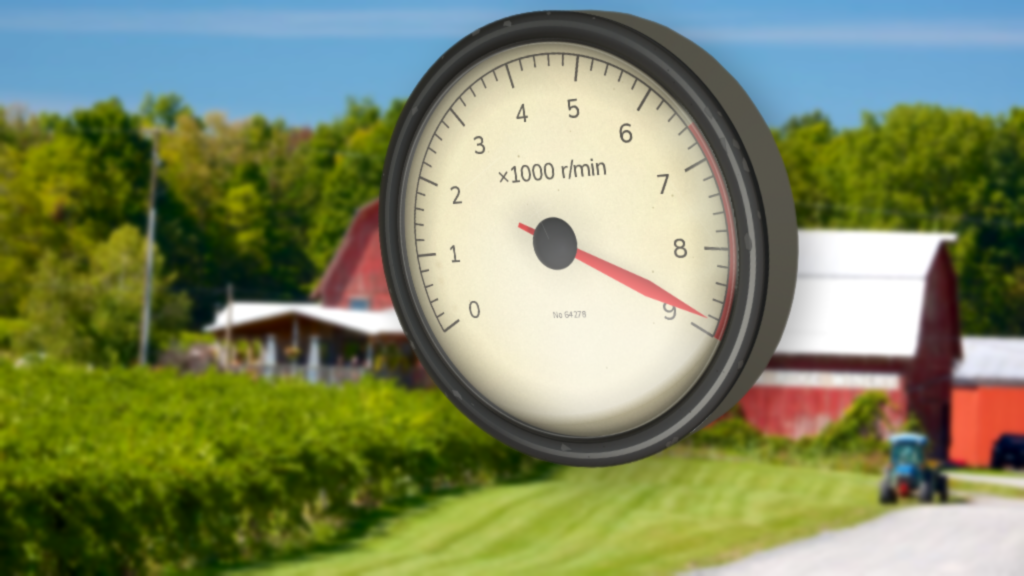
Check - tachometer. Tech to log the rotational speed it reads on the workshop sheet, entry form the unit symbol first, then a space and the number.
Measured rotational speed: rpm 8800
